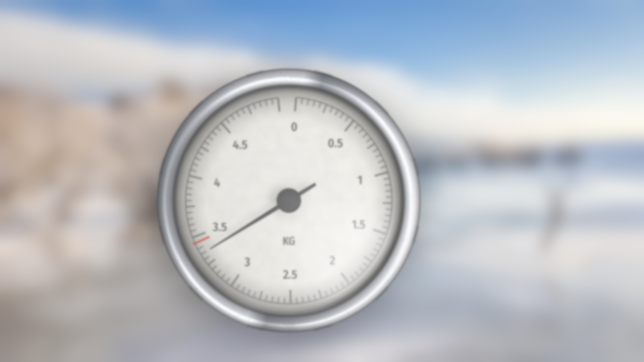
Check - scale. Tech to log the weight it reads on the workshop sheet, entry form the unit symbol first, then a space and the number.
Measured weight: kg 3.35
